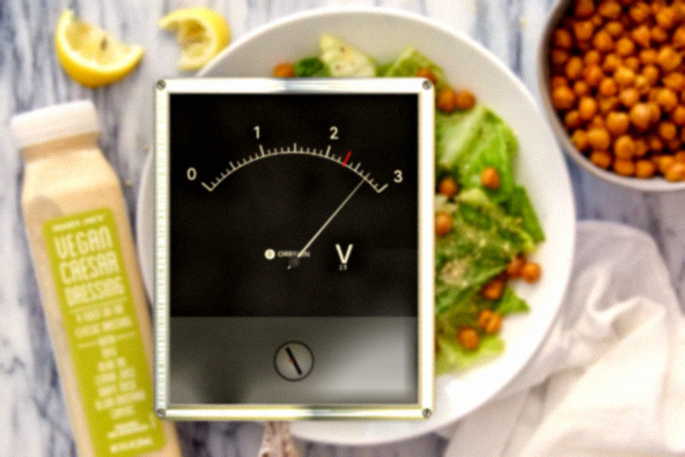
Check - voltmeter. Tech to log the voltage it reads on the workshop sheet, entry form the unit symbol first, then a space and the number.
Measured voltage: V 2.7
